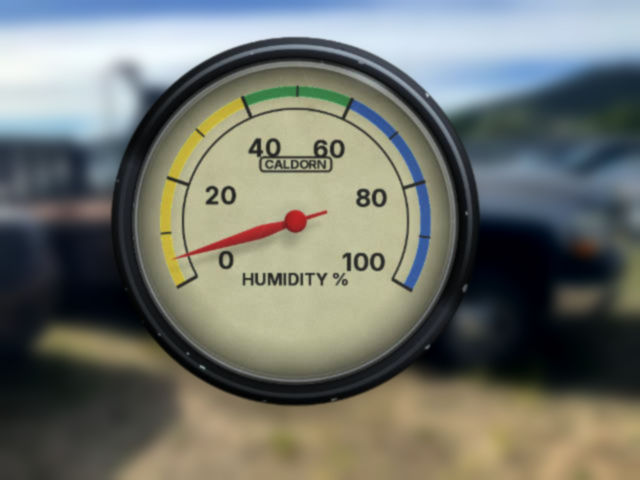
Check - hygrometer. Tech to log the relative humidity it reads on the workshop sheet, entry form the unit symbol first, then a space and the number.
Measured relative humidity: % 5
